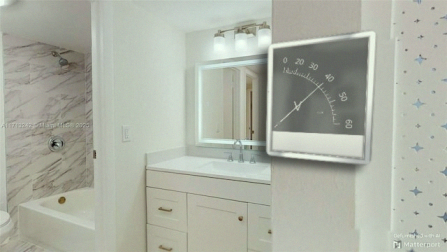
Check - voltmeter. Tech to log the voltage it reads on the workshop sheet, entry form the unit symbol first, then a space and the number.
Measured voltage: V 40
